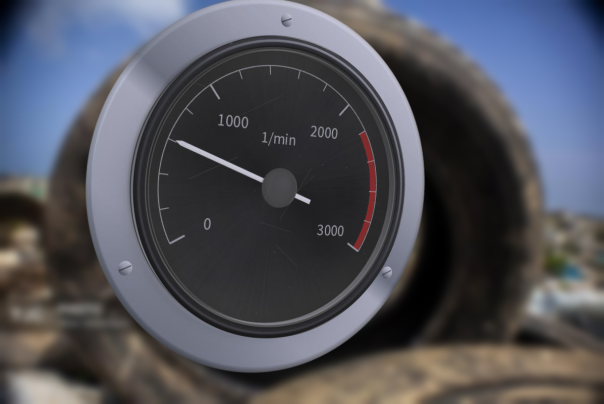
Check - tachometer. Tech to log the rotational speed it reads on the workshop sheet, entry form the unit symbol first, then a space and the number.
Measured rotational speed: rpm 600
